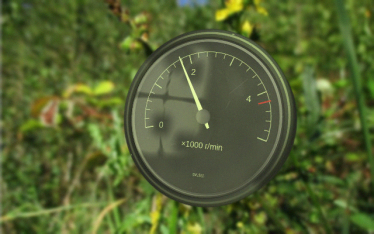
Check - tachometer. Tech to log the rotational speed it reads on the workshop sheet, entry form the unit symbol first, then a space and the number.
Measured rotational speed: rpm 1800
